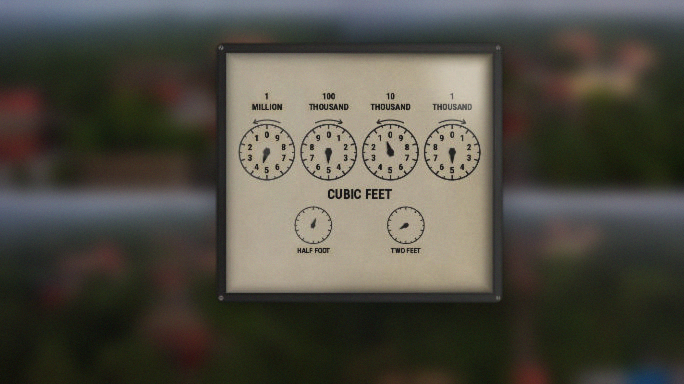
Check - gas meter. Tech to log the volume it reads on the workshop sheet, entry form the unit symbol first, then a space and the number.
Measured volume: ft³ 450500
